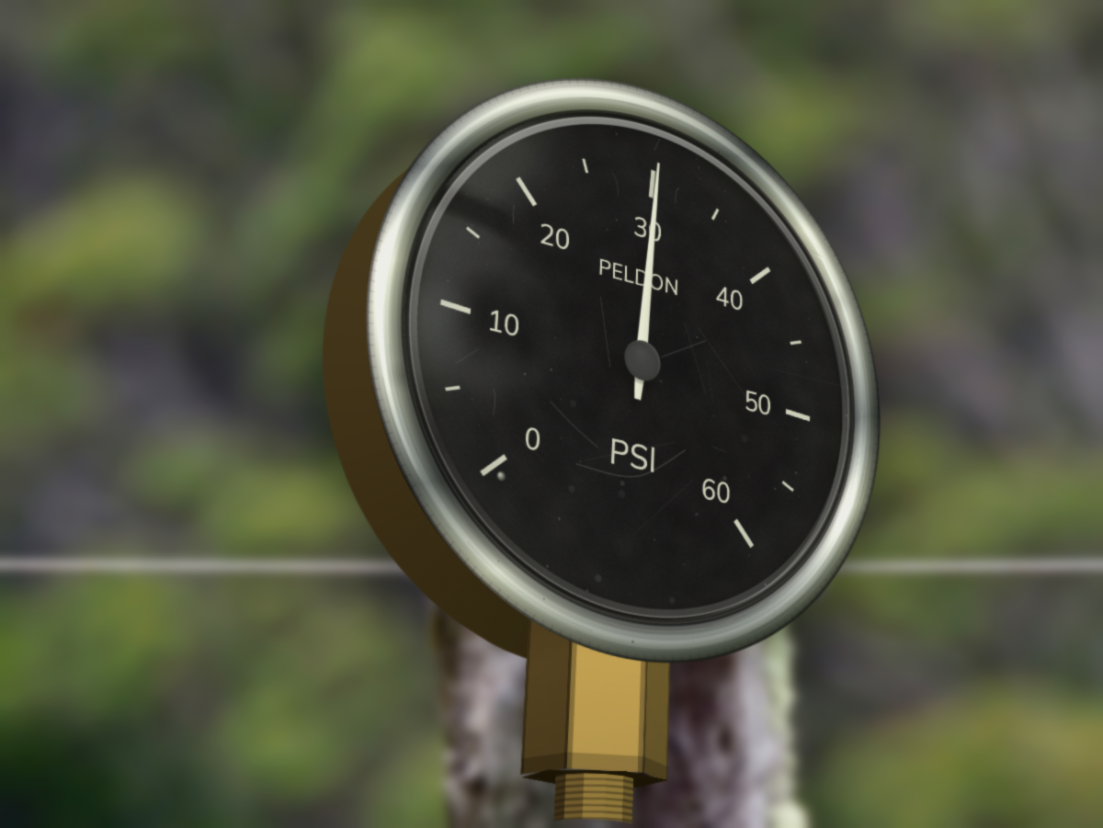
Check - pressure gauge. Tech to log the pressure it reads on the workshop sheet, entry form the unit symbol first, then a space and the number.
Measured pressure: psi 30
